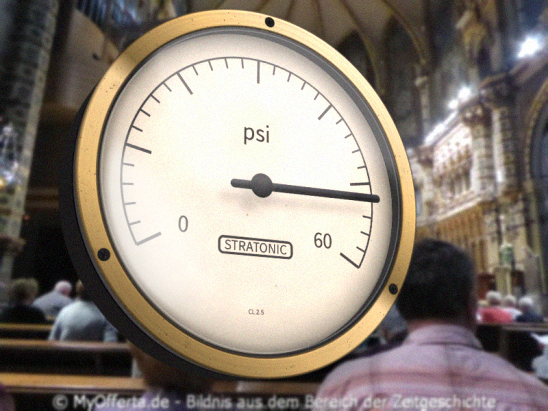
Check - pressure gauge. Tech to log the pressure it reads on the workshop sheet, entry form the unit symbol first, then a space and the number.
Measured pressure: psi 52
